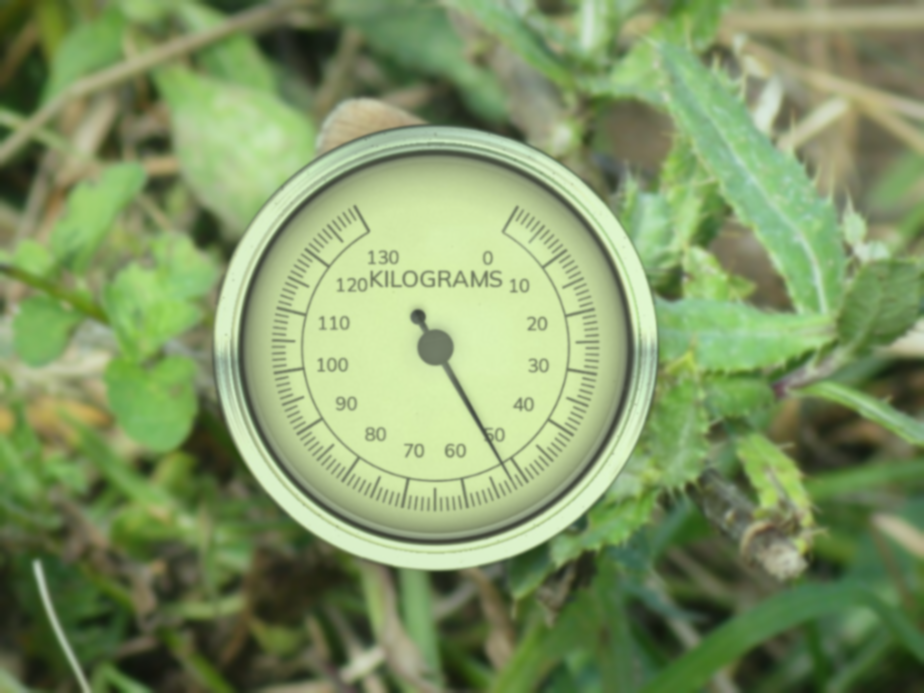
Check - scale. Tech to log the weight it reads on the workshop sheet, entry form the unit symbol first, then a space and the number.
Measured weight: kg 52
